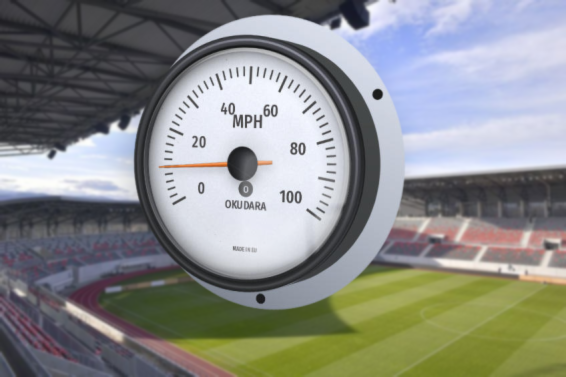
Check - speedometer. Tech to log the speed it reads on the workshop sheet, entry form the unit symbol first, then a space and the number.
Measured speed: mph 10
